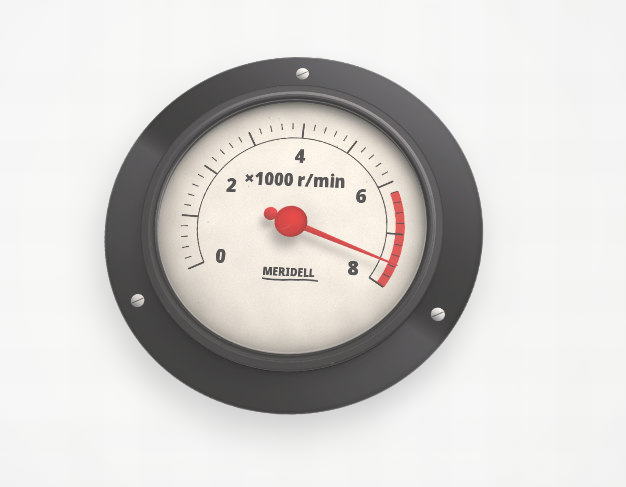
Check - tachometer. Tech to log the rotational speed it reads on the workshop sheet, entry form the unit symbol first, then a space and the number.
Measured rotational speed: rpm 7600
